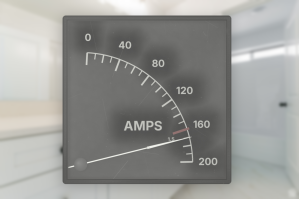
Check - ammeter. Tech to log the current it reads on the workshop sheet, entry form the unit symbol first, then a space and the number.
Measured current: A 170
